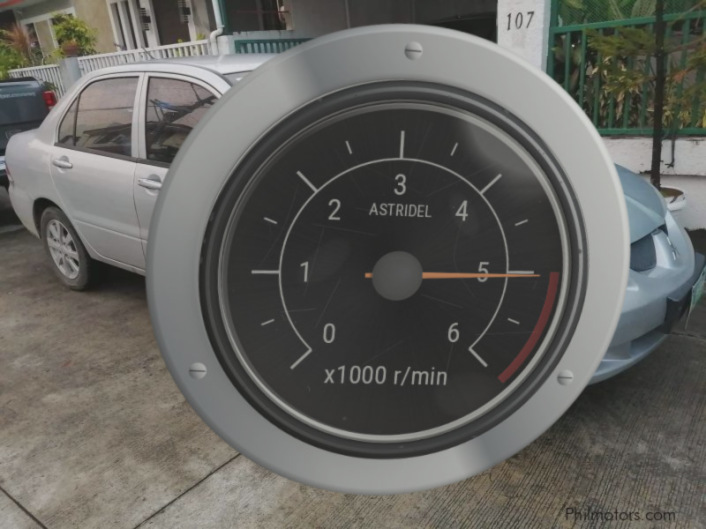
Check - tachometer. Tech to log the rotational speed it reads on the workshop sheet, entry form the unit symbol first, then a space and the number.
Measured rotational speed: rpm 5000
